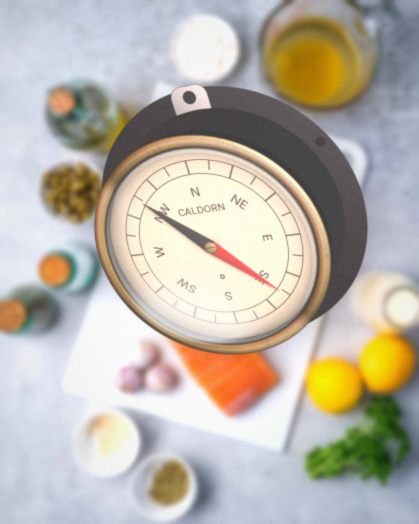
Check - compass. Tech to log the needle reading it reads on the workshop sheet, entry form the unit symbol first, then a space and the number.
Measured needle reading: ° 135
